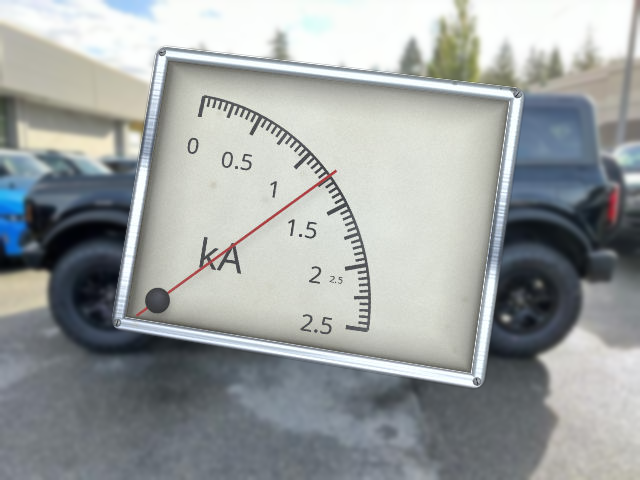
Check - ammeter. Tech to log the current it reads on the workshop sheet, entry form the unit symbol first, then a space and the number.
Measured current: kA 1.25
